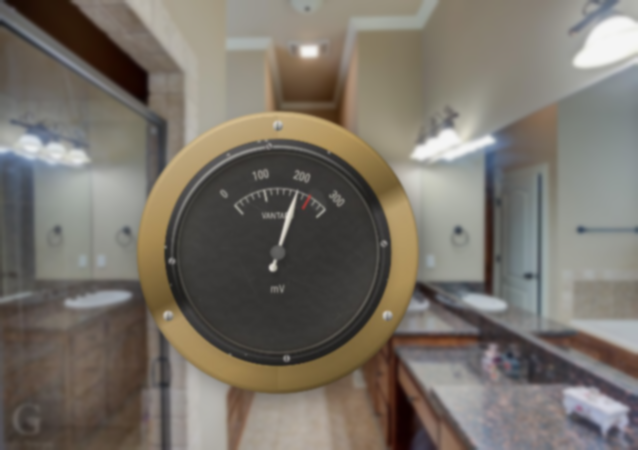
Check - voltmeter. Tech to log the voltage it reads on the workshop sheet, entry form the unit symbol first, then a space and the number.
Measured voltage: mV 200
